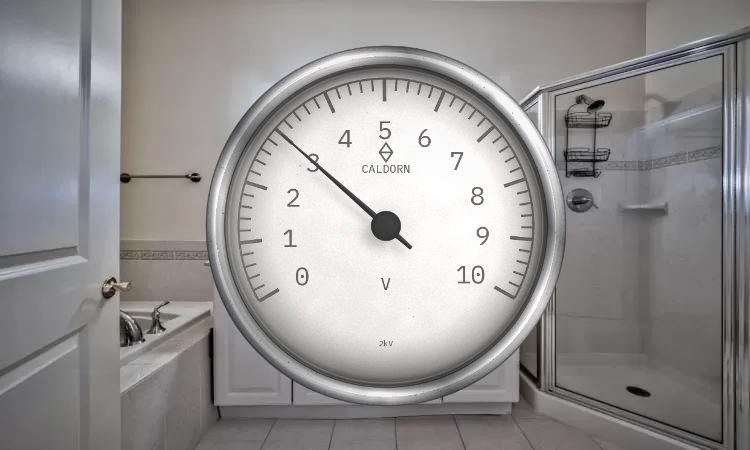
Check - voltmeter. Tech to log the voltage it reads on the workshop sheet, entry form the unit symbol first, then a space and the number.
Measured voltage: V 3
